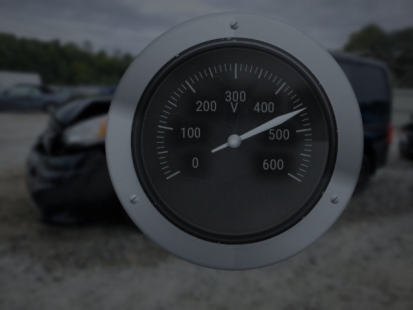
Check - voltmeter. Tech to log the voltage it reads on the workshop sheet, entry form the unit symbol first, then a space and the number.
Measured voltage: V 460
